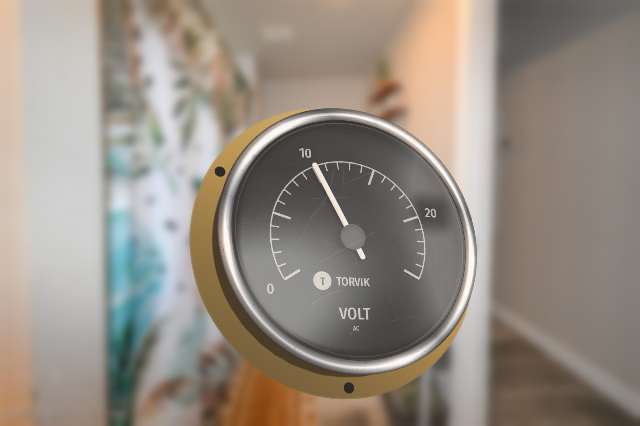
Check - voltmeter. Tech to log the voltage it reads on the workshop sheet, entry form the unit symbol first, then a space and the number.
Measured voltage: V 10
